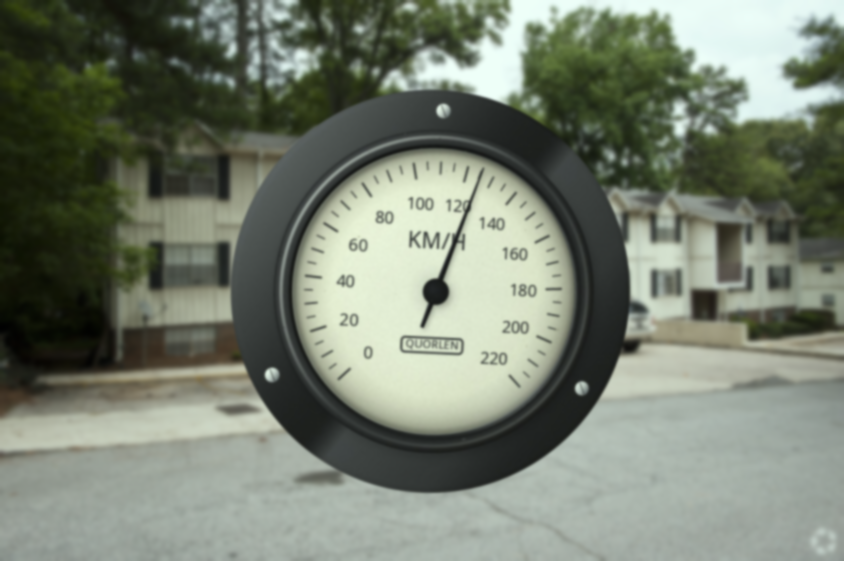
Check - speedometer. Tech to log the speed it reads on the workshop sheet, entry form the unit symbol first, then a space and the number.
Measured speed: km/h 125
